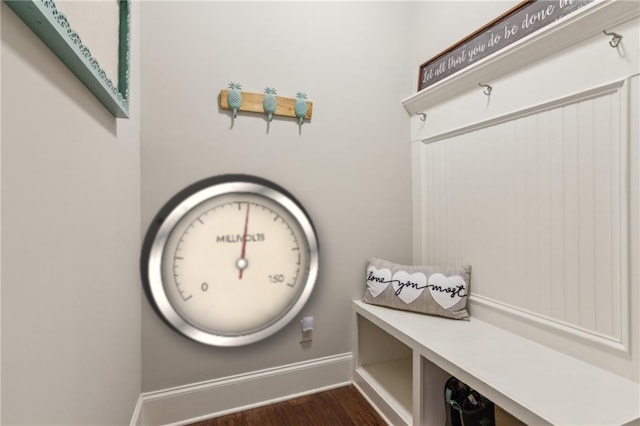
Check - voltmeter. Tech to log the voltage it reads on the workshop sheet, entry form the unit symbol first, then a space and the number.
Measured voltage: mV 80
